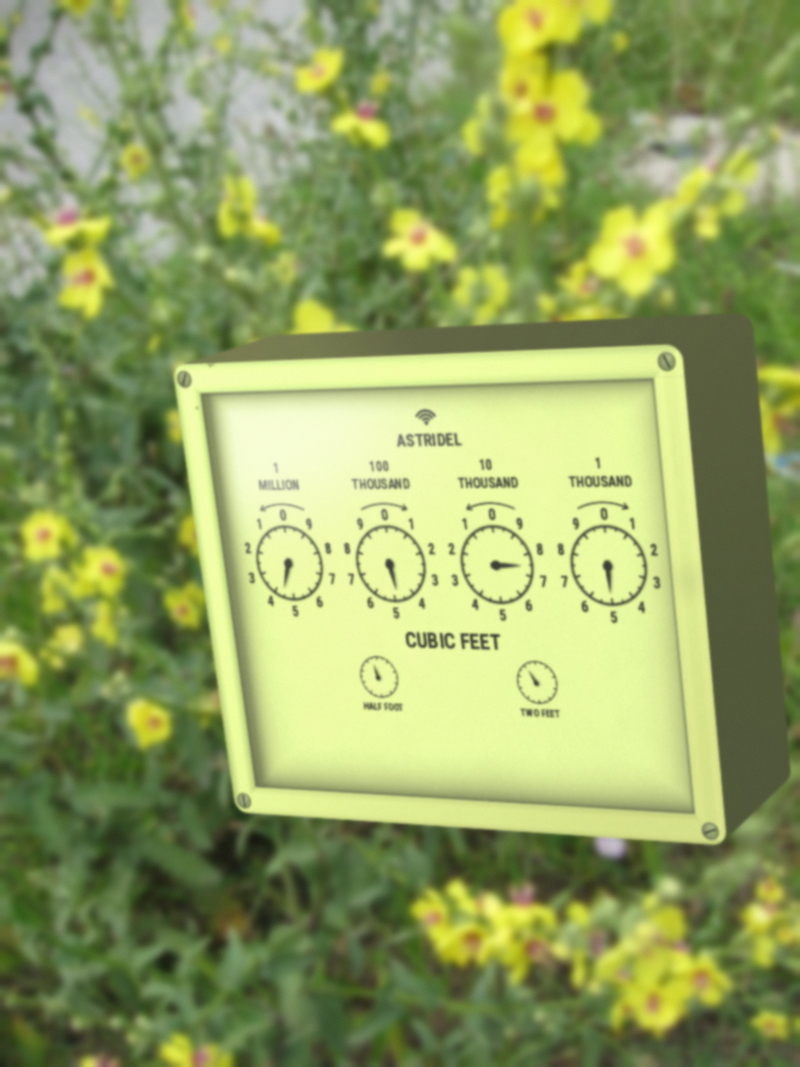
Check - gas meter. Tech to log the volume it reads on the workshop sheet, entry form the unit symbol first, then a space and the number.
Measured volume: ft³ 447500
